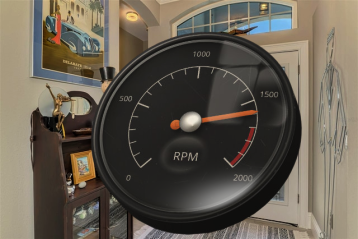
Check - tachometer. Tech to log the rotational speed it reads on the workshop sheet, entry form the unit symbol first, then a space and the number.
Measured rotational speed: rpm 1600
